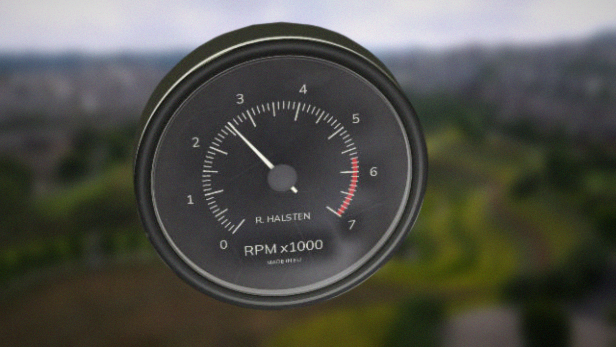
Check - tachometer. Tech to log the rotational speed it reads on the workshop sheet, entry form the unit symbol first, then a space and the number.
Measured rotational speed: rpm 2600
